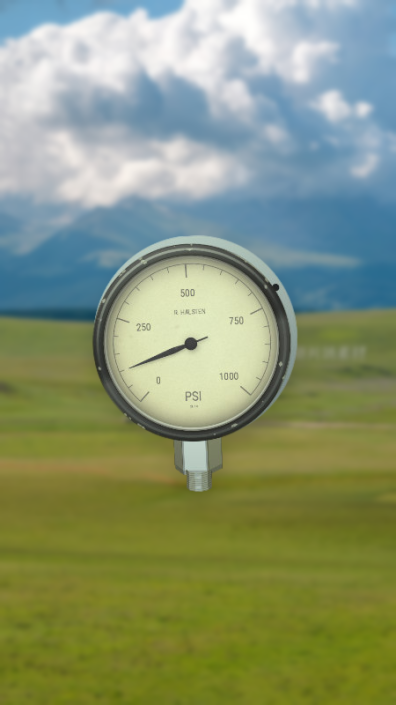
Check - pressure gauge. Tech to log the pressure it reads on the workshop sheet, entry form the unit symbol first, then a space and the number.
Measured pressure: psi 100
